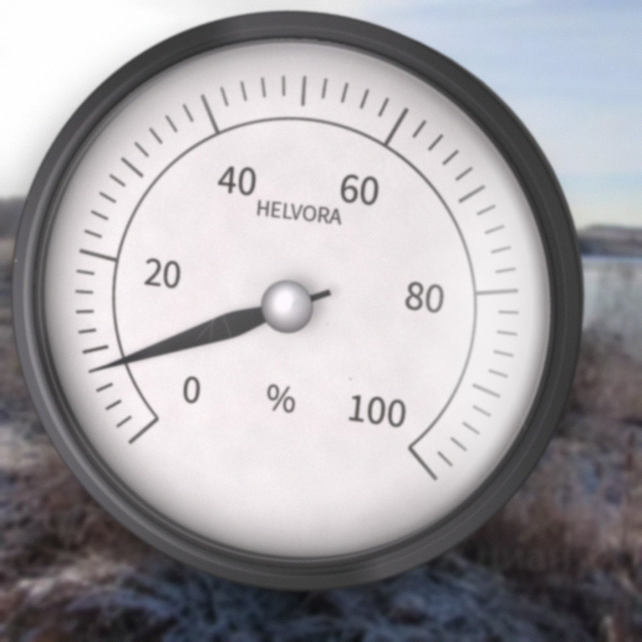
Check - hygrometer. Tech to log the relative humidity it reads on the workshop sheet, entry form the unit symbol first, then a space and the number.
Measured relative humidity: % 8
